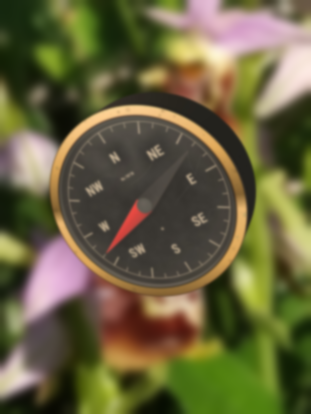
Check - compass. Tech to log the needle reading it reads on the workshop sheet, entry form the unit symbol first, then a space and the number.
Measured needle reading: ° 250
